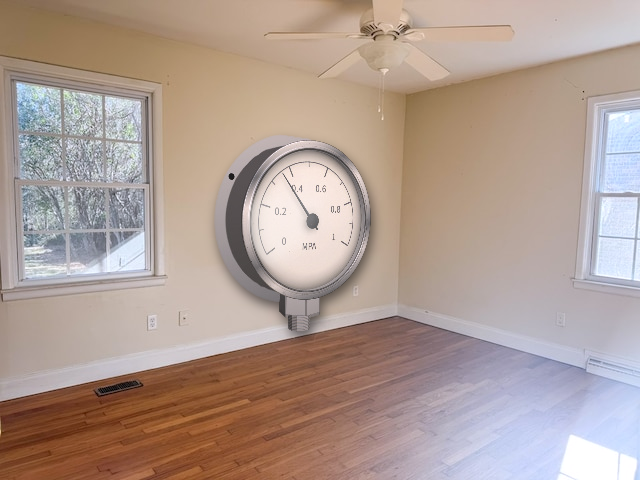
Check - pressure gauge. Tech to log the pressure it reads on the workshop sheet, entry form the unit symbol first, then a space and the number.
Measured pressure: MPa 0.35
